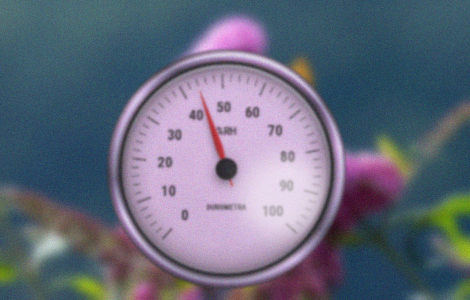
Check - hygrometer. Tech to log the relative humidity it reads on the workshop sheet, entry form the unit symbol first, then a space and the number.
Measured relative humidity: % 44
